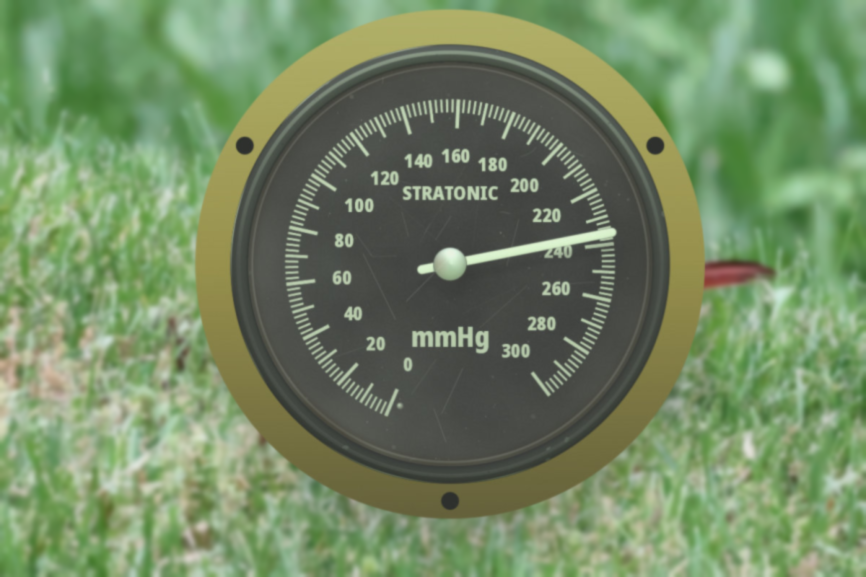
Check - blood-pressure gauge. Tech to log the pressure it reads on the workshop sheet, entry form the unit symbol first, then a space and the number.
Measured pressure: mmHg 236
